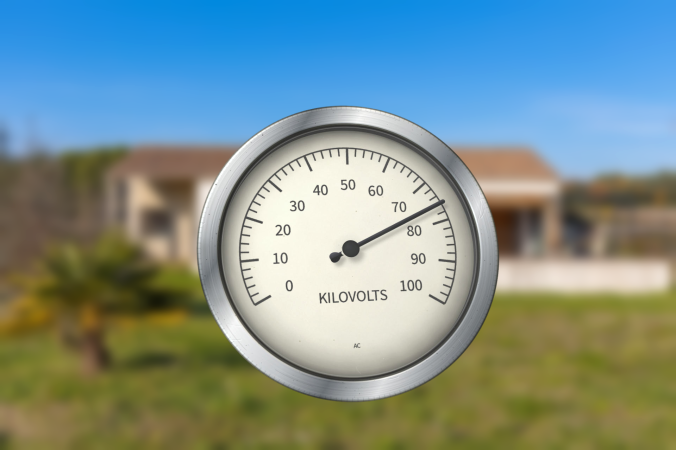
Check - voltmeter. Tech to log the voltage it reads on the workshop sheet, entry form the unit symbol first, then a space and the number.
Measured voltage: kV 76
